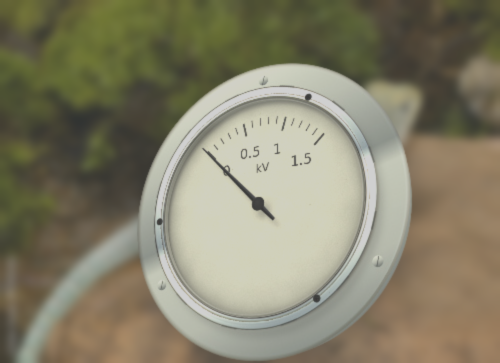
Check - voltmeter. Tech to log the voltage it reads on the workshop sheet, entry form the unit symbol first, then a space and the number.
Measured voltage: kV 0
